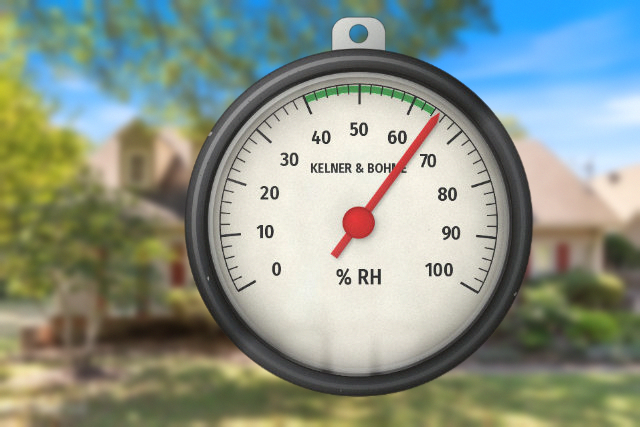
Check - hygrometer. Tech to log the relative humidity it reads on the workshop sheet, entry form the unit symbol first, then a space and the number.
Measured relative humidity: % 65
